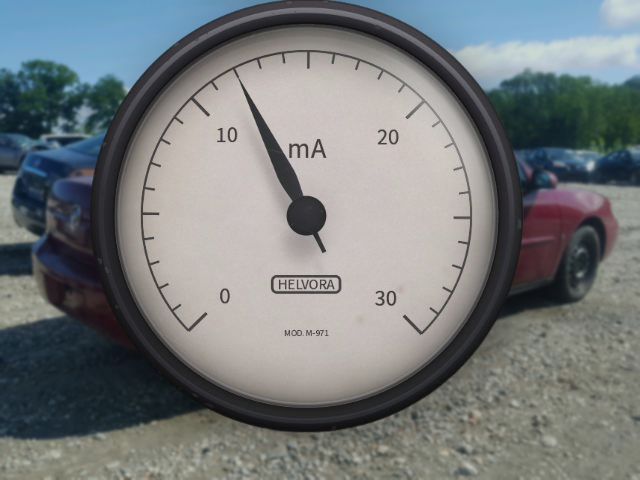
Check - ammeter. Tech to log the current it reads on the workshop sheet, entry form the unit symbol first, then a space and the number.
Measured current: mA 12
